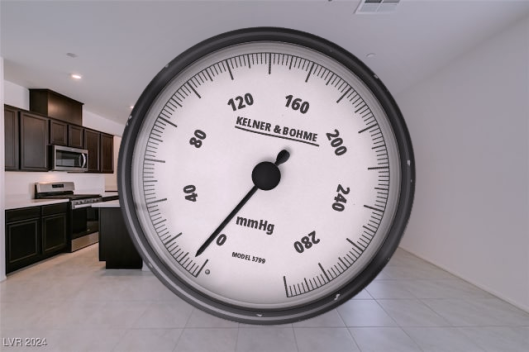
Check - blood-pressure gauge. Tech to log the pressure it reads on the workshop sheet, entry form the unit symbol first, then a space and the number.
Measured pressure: mmHg 6
